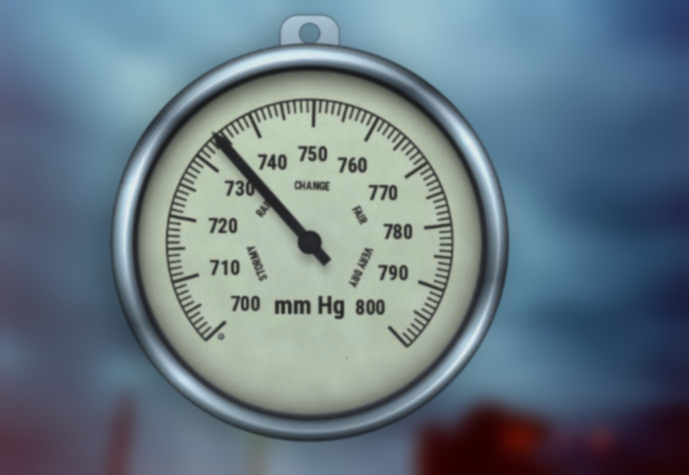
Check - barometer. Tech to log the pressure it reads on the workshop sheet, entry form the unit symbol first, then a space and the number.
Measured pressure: mmHg 734
